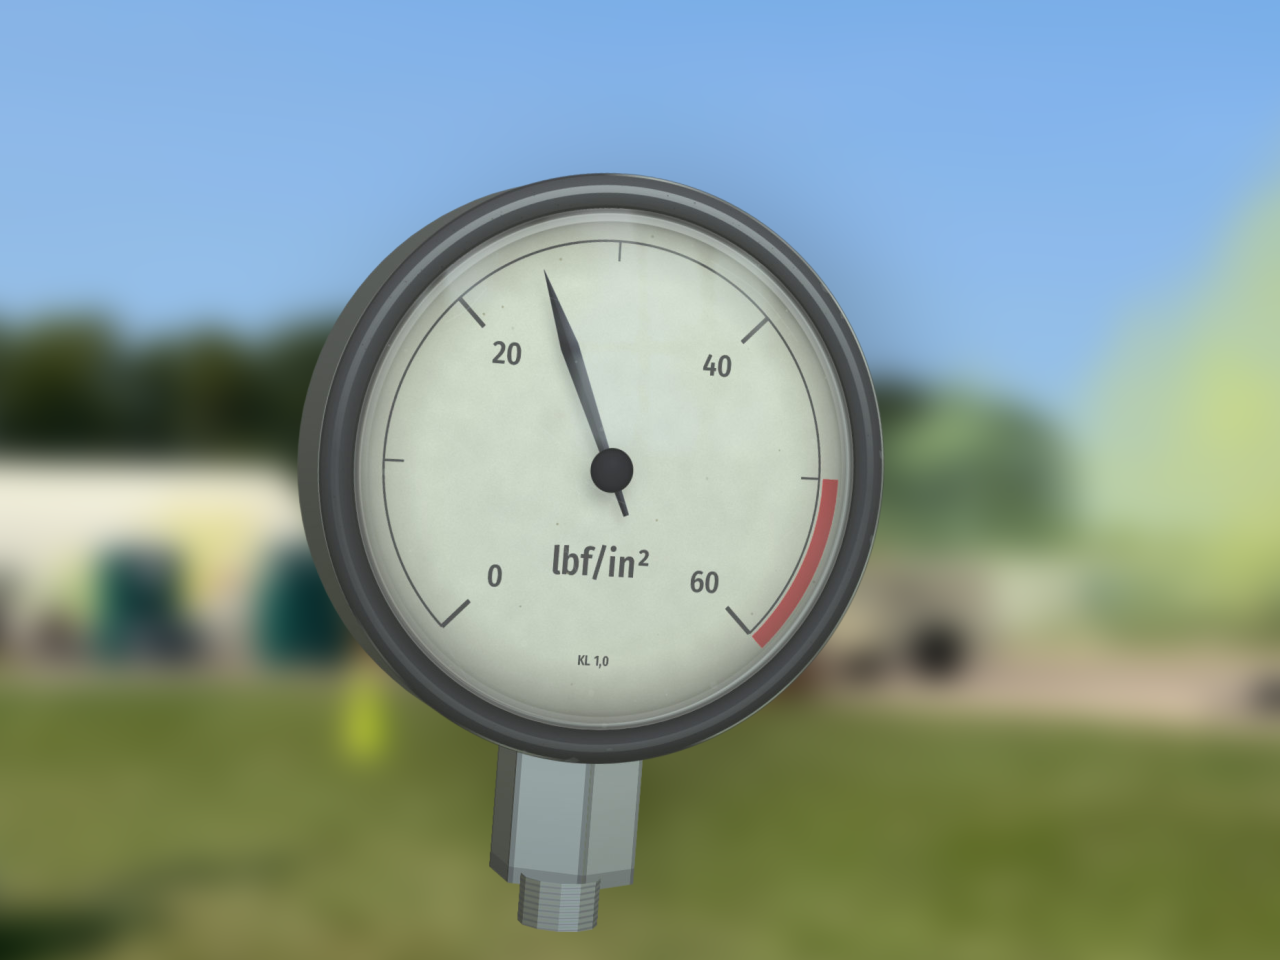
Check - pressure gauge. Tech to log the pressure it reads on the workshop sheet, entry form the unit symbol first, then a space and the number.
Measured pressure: psi 25
